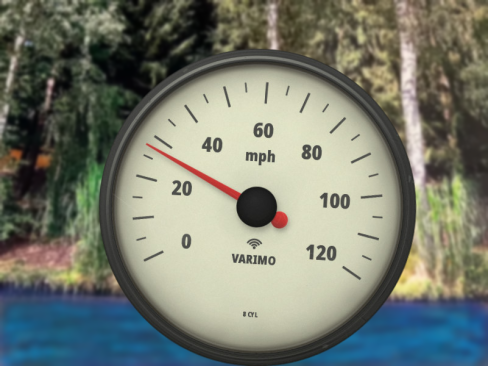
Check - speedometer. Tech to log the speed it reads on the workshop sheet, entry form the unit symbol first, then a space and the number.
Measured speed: mph 27.5
